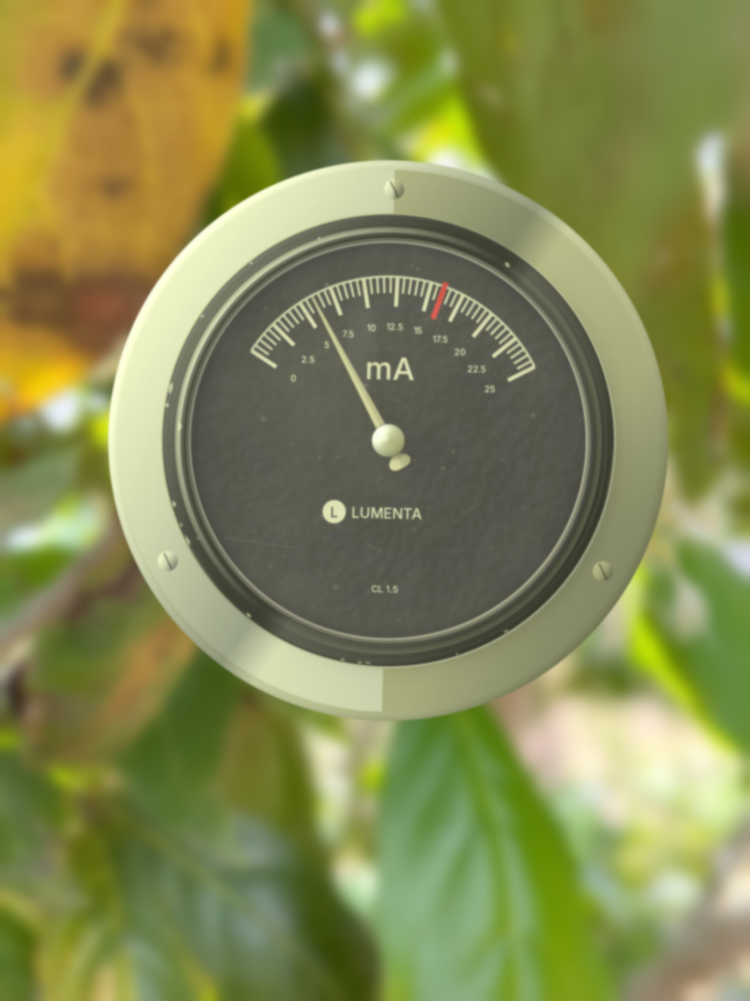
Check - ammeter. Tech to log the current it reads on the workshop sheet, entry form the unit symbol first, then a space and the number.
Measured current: mA 6
